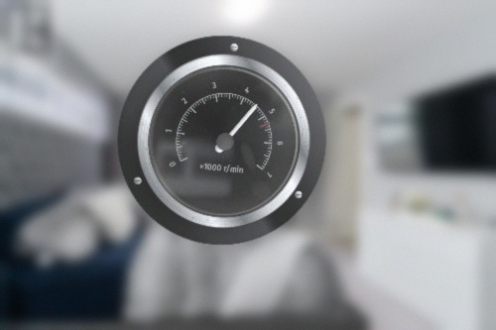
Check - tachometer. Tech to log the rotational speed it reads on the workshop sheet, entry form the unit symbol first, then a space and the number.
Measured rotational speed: rpm 4500
